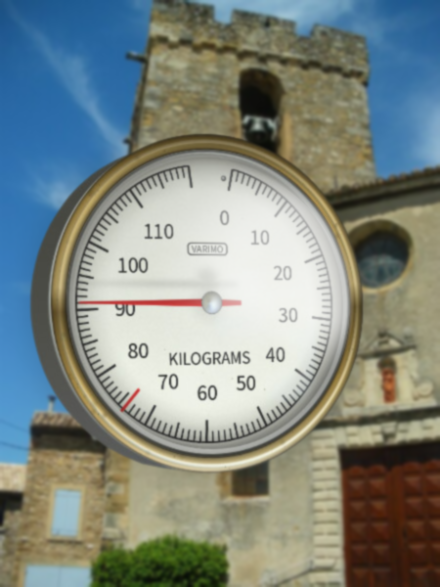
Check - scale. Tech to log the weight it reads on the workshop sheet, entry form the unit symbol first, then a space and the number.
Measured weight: kg 91
